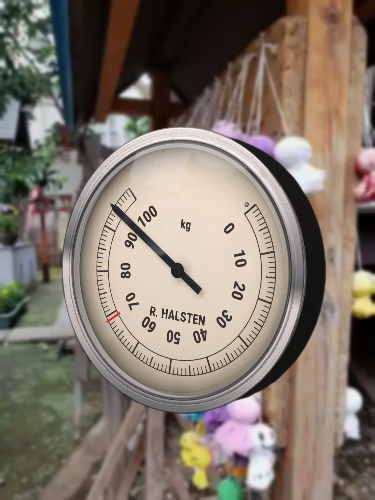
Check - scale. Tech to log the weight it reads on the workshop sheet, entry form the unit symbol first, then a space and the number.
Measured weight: kg 95
